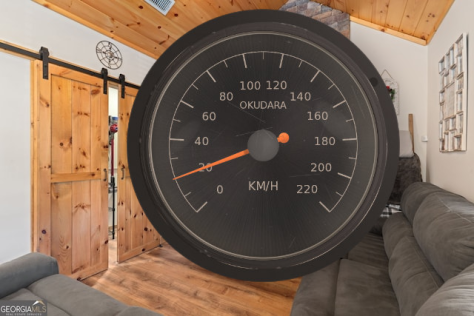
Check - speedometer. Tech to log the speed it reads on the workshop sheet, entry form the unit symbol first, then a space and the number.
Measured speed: km/h 20
